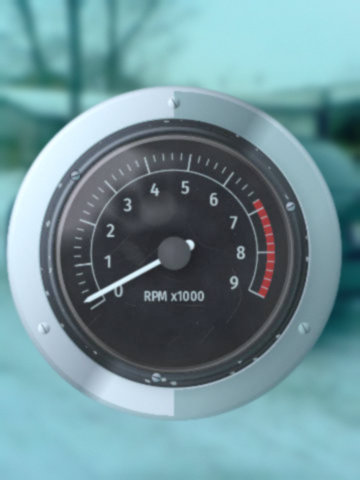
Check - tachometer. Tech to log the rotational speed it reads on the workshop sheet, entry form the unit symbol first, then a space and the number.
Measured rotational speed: rpm 200
